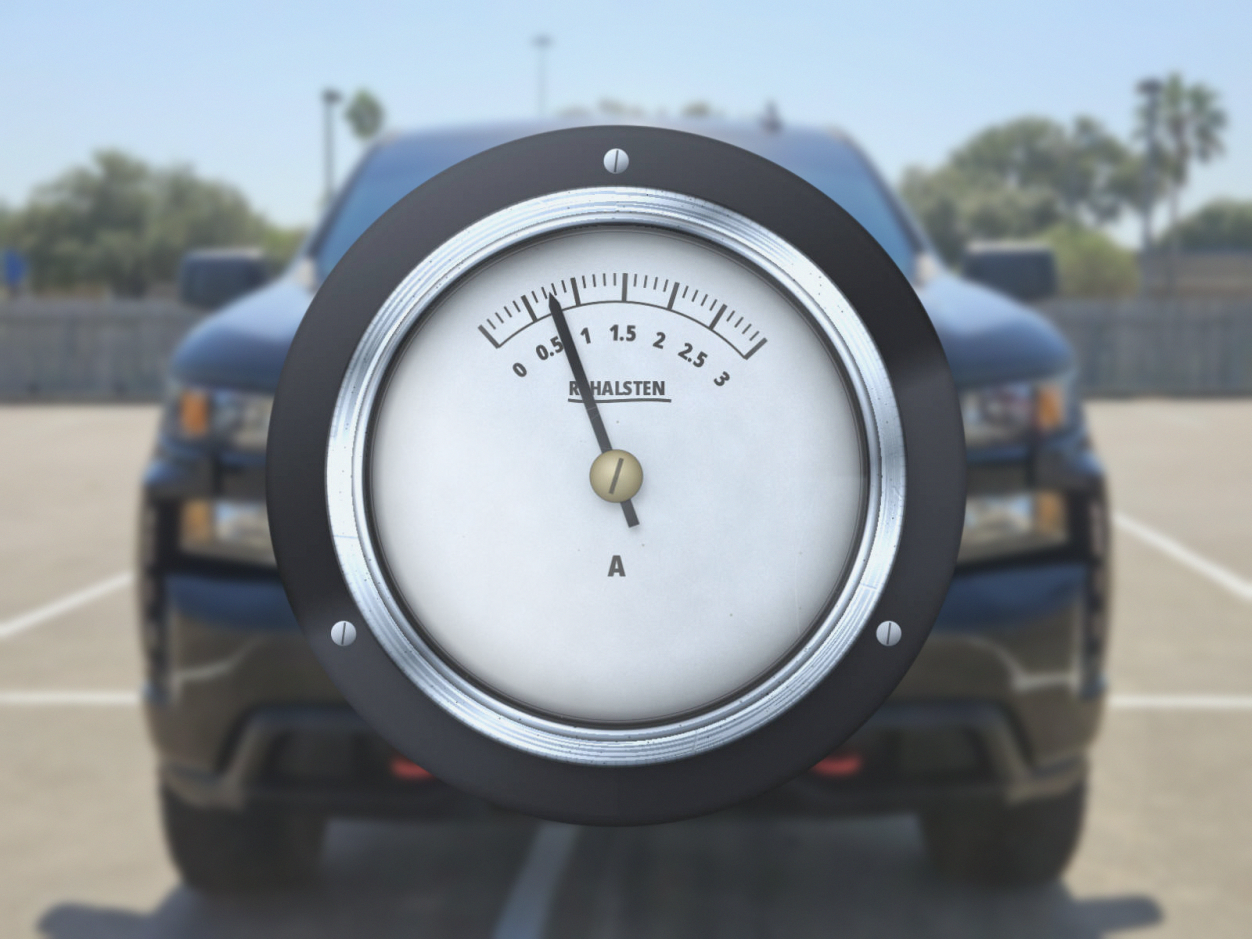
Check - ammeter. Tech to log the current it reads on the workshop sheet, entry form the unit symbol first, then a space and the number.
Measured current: A 0.75
